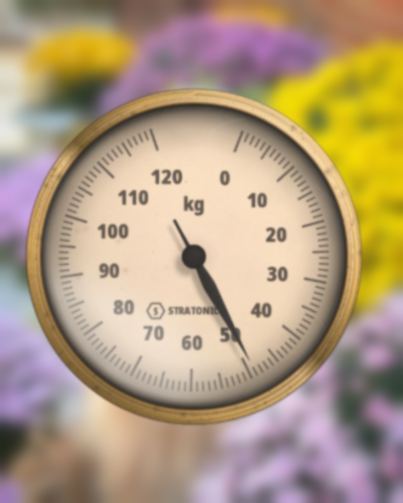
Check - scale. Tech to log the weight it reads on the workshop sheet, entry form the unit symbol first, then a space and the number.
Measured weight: kg 49
